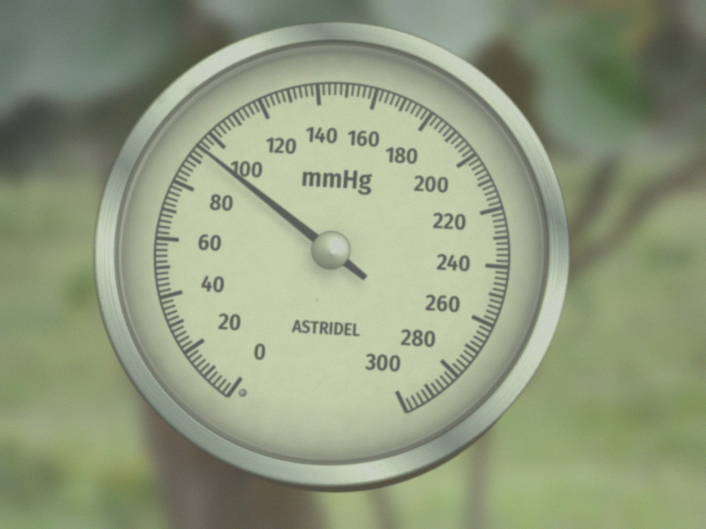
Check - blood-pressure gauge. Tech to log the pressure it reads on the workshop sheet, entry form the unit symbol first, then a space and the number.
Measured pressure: mmHg 94
